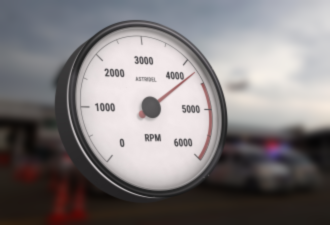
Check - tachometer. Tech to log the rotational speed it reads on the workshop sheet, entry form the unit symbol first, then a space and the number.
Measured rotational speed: rpm 4250
